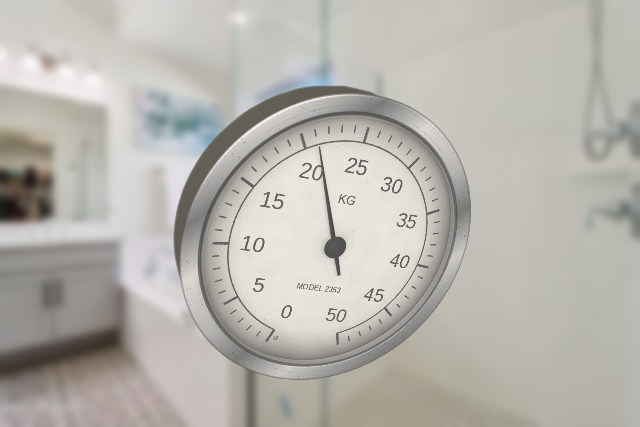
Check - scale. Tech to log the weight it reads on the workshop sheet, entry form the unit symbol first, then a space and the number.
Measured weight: kg 21
